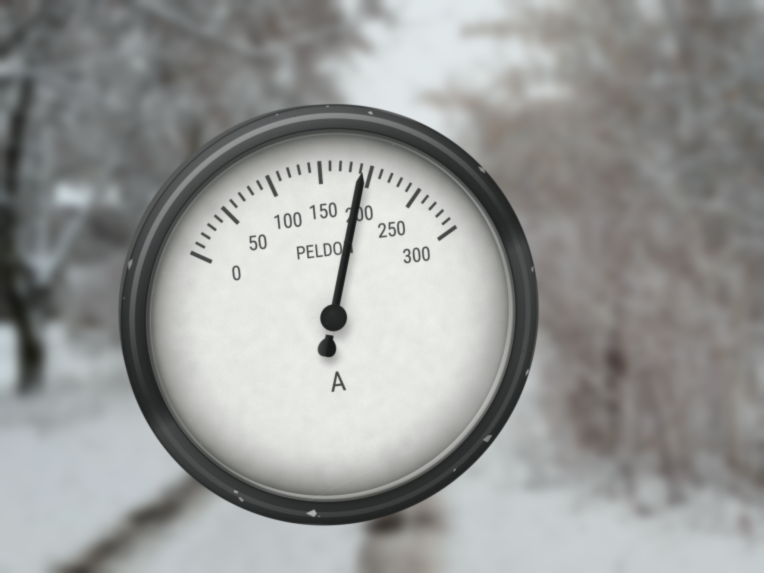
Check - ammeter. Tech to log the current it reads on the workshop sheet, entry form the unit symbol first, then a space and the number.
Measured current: A 190
